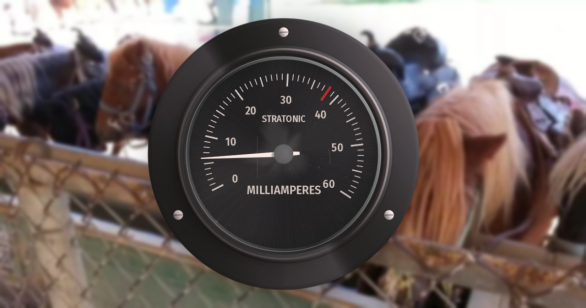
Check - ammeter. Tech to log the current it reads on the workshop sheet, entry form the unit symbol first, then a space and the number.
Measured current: mA 6
